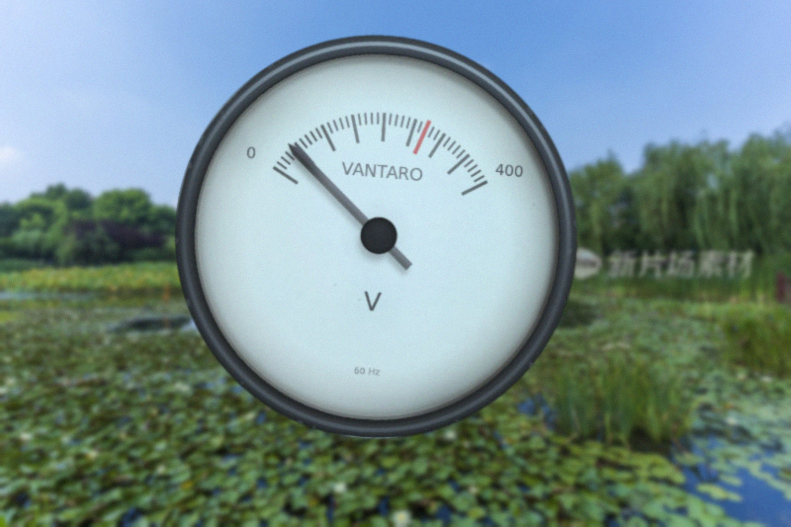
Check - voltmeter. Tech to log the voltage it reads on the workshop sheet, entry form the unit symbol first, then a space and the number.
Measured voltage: V 40
